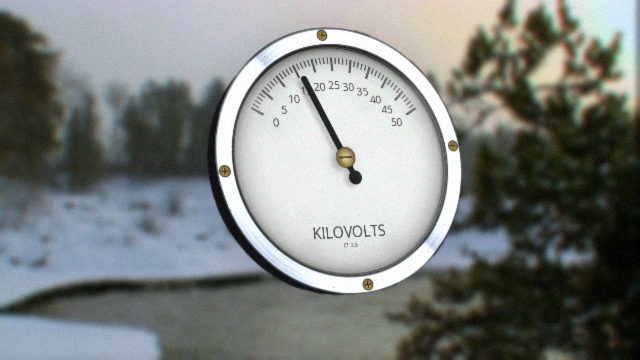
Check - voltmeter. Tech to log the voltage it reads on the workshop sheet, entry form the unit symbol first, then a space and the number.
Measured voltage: kV 15
